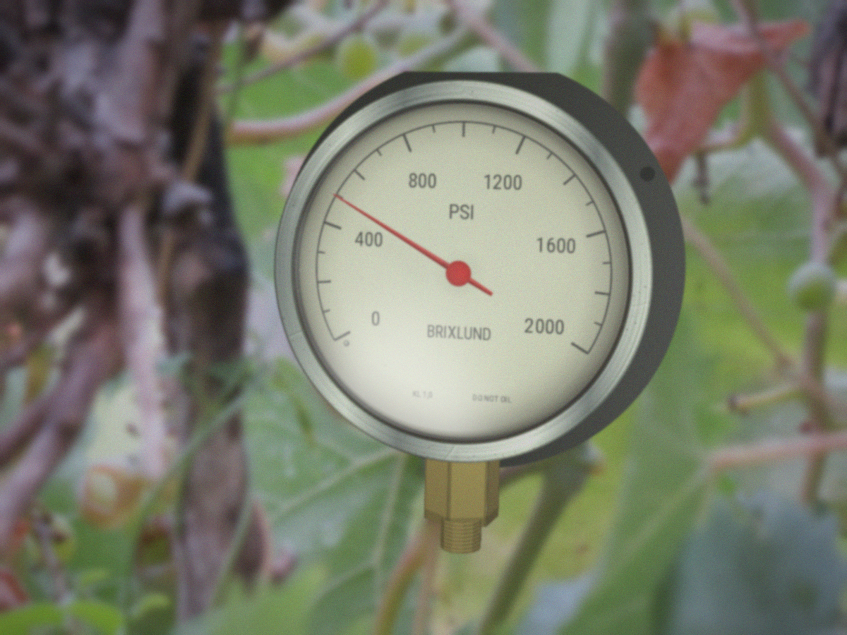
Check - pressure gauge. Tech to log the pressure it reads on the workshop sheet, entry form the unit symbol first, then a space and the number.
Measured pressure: psi 500
